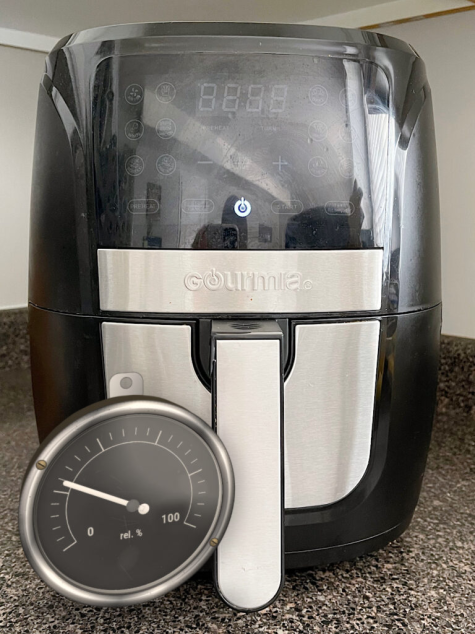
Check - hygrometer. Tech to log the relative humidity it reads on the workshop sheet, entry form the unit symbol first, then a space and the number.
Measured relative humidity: % 24
